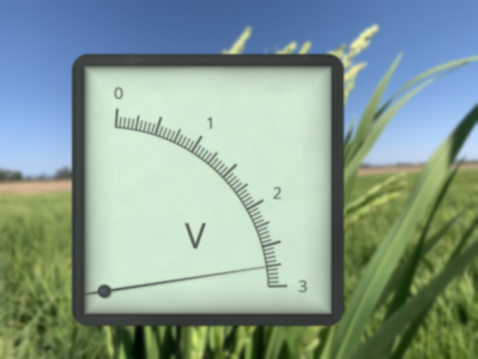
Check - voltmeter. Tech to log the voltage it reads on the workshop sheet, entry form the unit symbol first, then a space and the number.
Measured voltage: V 2.75
